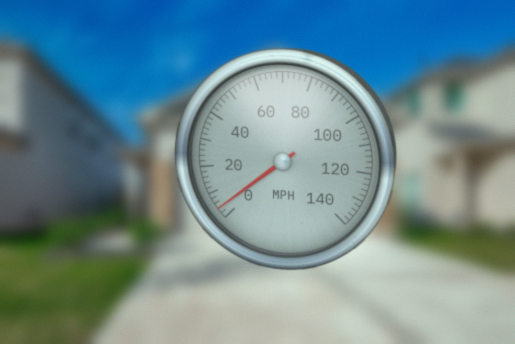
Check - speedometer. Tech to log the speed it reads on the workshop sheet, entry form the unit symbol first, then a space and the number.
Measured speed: mph 4
